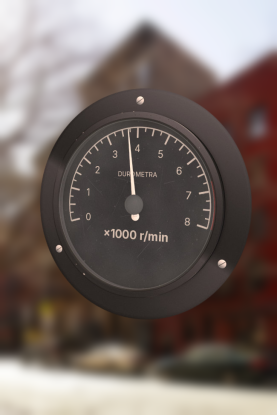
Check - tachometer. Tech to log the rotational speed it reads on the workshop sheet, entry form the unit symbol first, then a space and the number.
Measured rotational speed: rpm 3750
